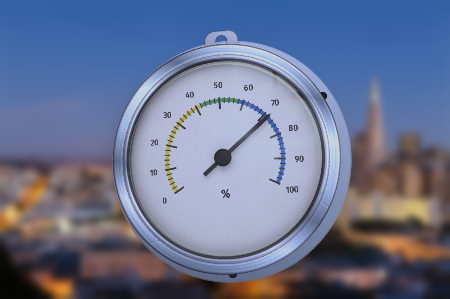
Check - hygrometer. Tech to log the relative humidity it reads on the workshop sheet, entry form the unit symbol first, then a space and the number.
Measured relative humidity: % 72
